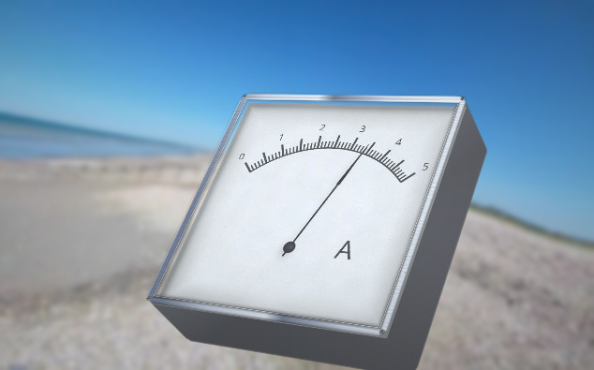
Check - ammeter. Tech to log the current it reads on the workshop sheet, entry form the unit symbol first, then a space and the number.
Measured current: A 3.5
